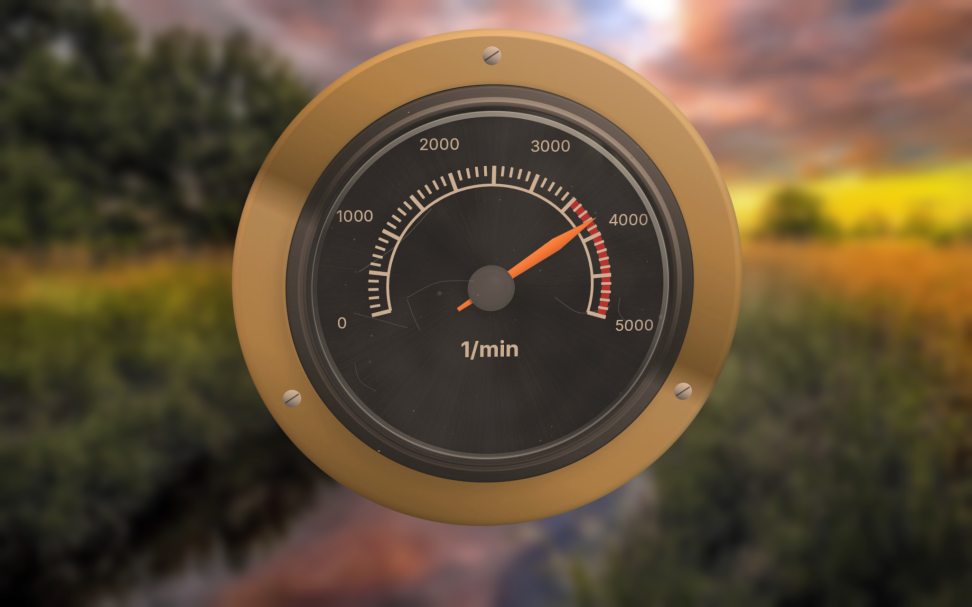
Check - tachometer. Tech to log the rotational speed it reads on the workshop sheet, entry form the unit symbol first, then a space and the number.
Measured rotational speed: rpm 3800
